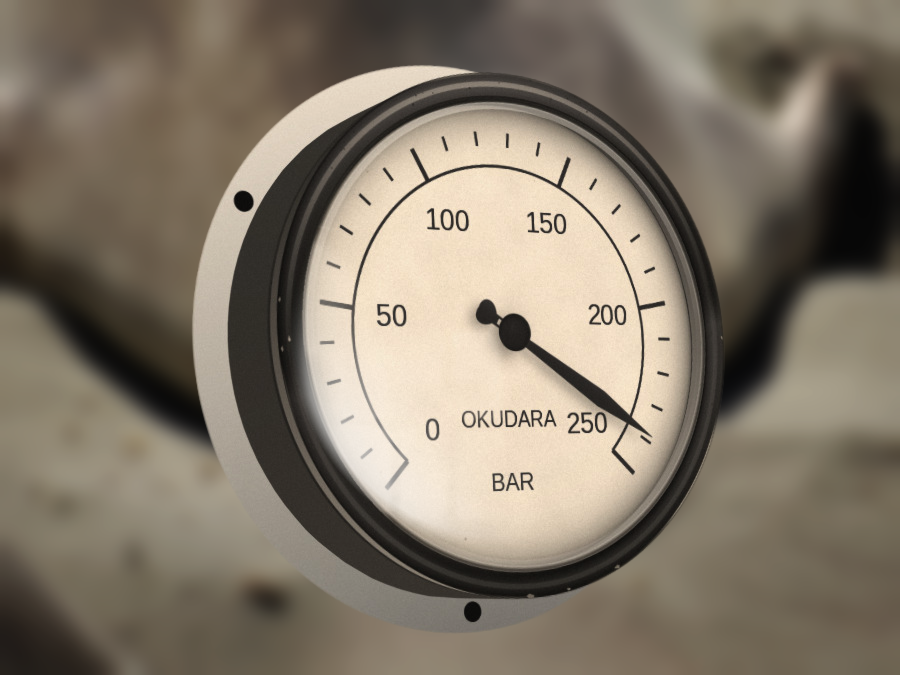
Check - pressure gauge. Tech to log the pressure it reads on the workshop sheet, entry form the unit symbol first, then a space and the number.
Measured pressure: bar 240
